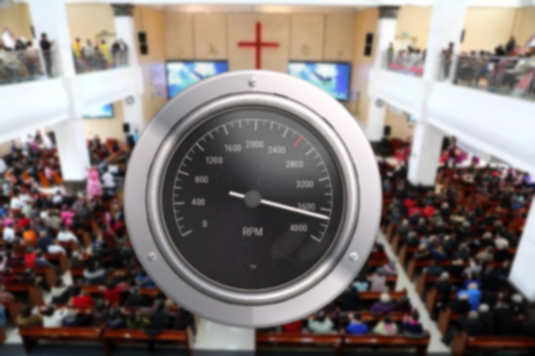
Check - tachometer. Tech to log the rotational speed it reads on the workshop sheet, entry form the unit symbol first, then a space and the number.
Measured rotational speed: rpm 3700
